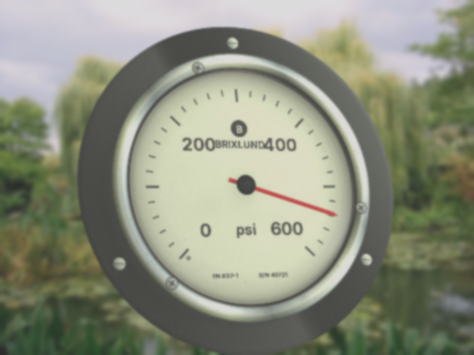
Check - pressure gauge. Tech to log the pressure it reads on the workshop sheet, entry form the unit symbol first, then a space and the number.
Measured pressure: psi 540
